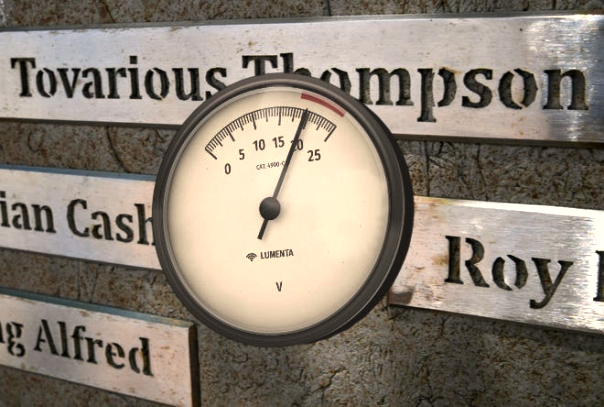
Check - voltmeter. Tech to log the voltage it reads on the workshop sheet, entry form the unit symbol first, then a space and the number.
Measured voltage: V 20
